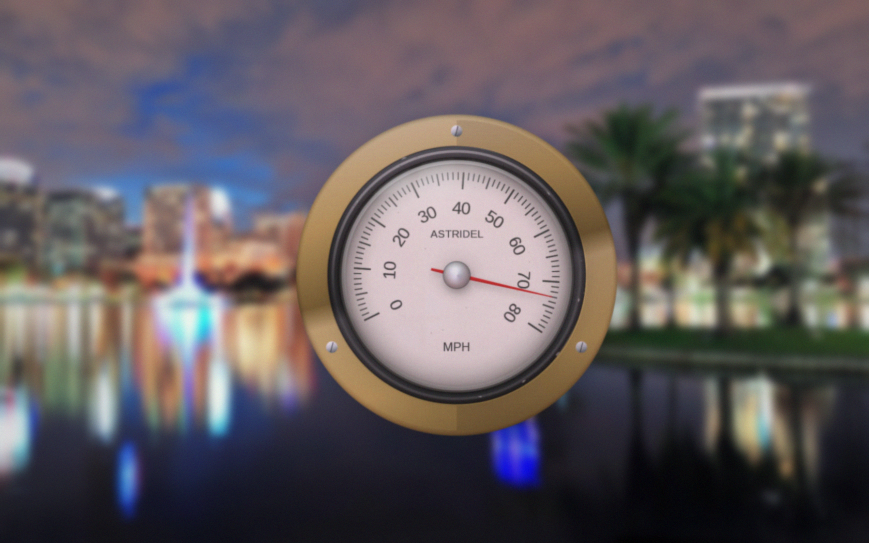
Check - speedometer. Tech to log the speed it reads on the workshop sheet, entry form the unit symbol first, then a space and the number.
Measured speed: mph 73
